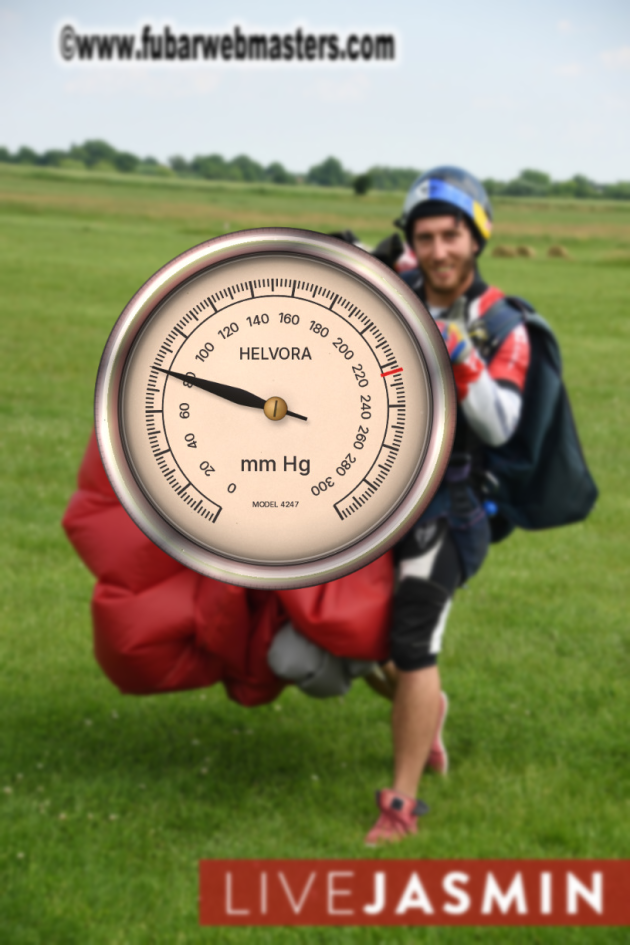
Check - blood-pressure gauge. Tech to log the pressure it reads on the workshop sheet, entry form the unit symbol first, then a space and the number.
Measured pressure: mmHg 80
